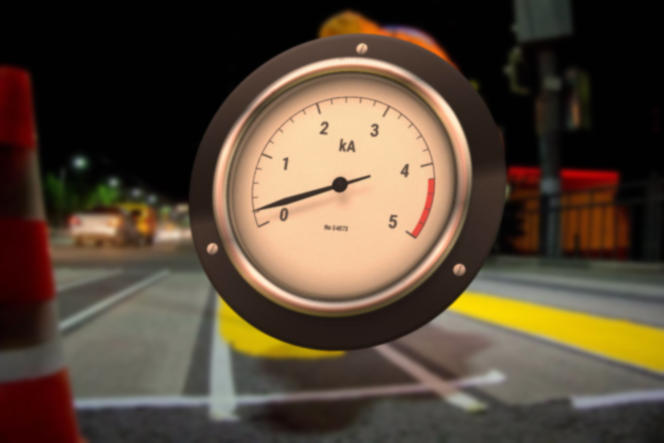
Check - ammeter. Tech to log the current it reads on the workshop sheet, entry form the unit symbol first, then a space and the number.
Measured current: kA 0.2
